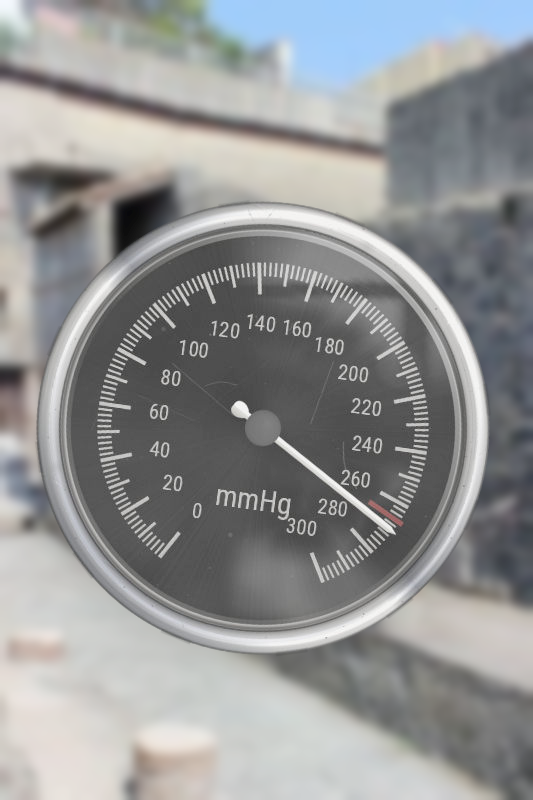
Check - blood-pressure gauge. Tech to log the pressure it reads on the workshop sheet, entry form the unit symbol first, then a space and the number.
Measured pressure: mmHg 270
